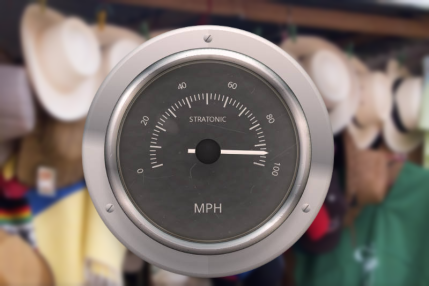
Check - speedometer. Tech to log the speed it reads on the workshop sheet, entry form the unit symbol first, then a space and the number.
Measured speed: mph 94
